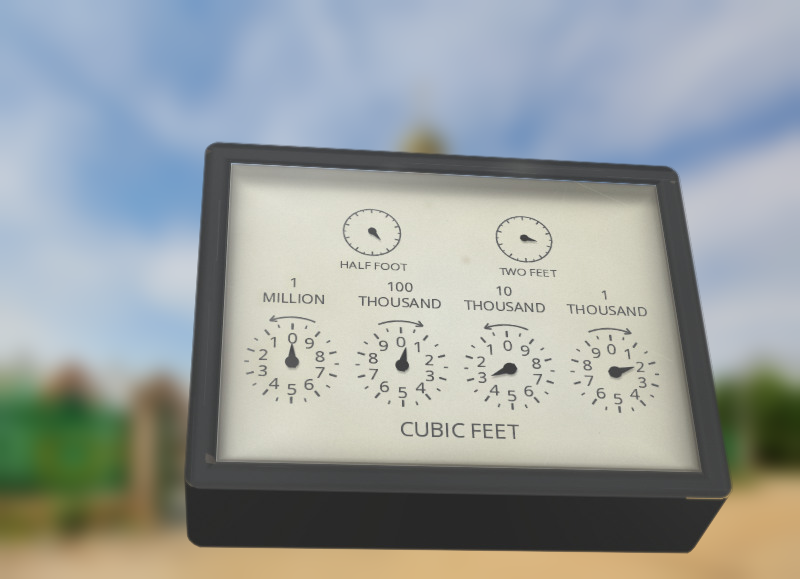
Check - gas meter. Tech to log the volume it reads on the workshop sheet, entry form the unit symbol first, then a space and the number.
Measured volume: ft³ 3200
